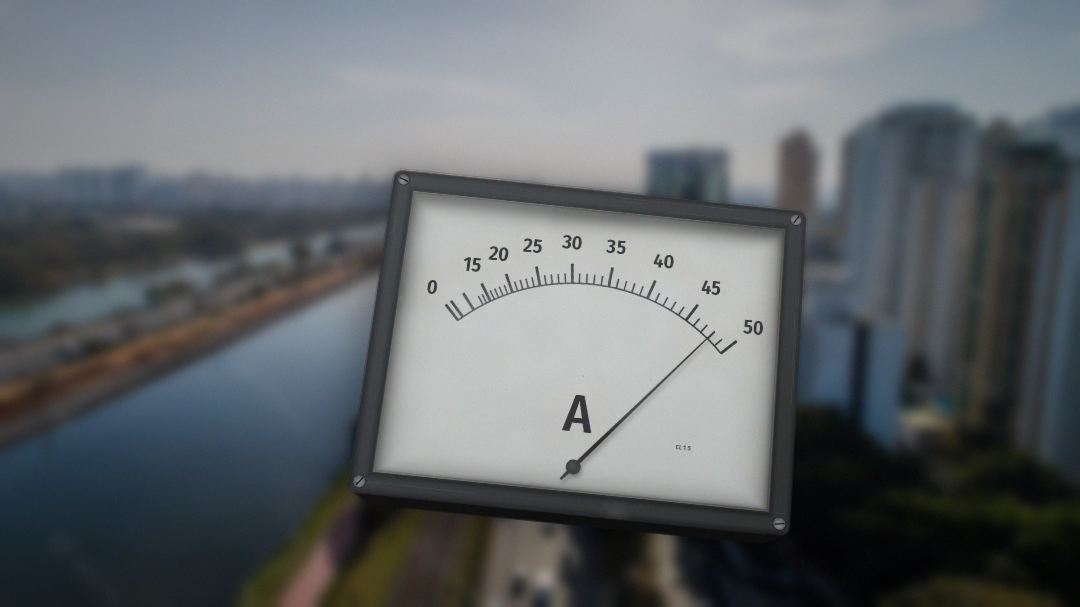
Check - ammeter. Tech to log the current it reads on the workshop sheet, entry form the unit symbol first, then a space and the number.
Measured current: A 48
